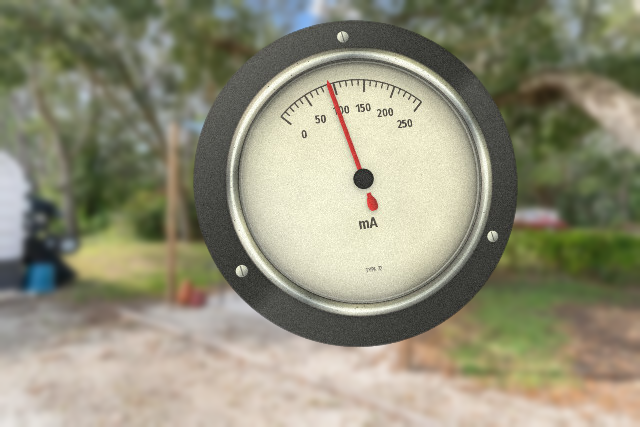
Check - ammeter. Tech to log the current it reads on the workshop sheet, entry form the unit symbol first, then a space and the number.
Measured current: mA 90
